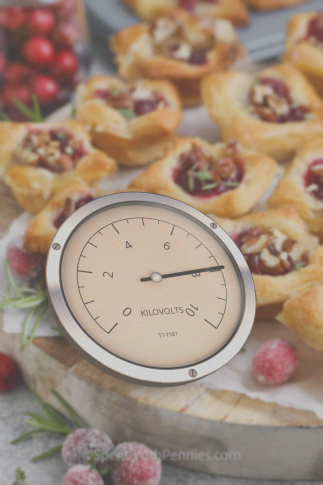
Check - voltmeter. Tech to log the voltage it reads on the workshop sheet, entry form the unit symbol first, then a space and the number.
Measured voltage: kV 8
